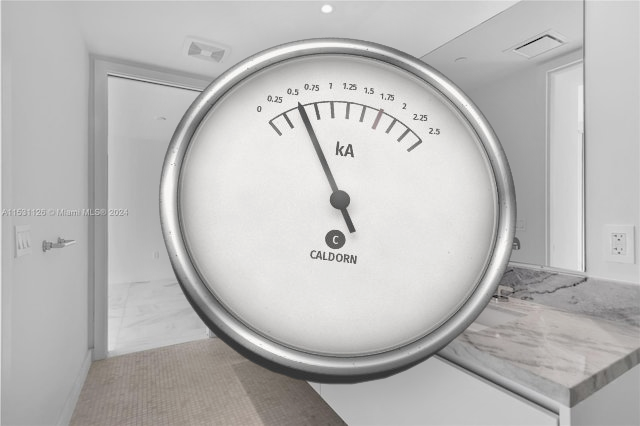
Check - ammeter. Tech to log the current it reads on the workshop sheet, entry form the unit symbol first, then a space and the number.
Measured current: kA 0.5
